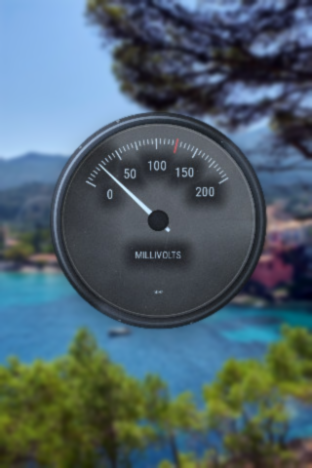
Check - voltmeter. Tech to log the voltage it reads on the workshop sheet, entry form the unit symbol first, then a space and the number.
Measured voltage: mV 25
